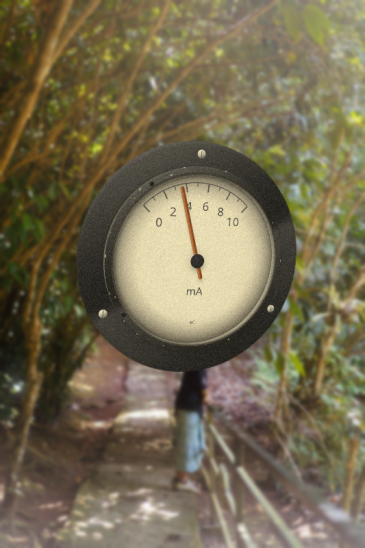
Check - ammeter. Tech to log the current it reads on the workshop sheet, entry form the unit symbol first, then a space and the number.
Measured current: mA 3.5
